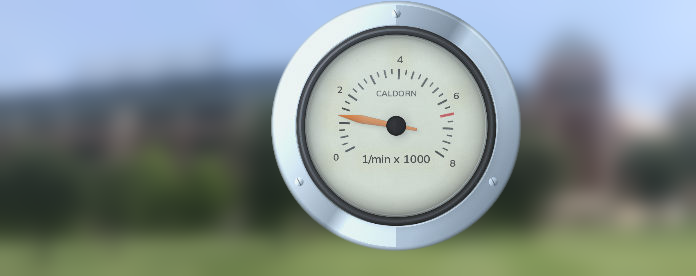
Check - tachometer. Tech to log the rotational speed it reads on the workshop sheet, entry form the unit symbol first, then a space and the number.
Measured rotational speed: rpm 1250
